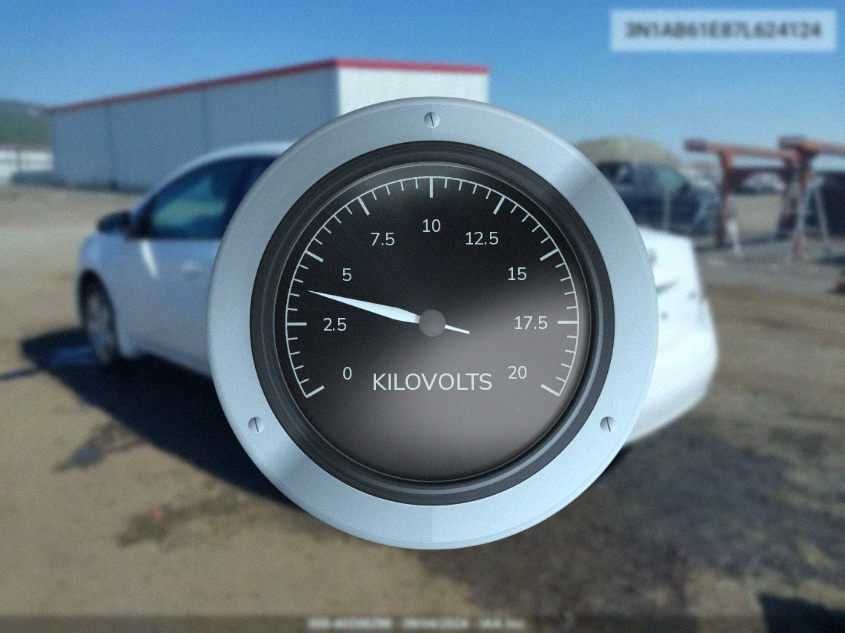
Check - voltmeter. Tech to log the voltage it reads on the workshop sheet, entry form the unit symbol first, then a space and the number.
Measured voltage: kV 3.75
